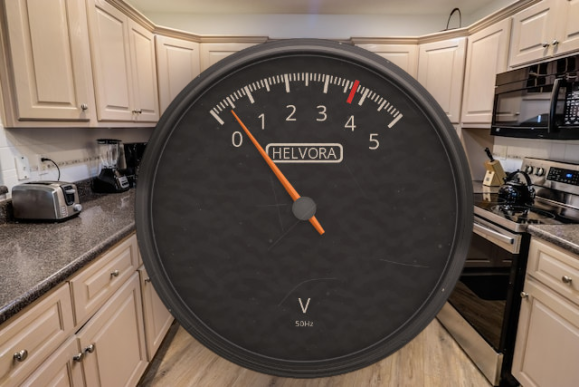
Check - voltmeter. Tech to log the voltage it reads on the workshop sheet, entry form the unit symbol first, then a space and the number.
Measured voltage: V 0.4
